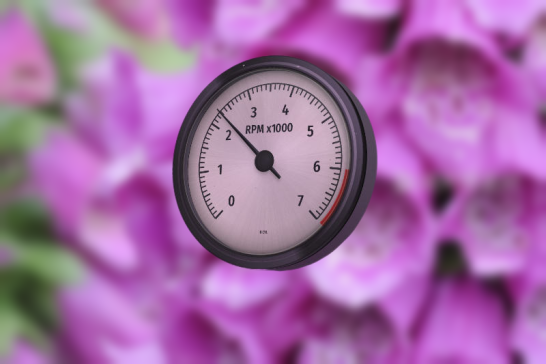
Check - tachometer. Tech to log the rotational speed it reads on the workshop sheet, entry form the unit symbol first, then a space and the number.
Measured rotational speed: rpm 2300
